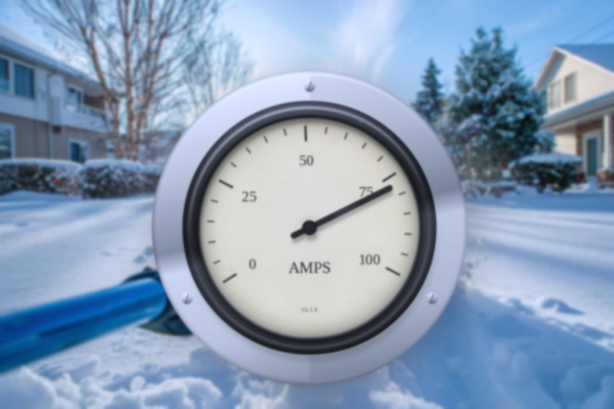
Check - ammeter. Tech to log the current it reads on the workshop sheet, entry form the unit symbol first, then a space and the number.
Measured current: A 77.5
